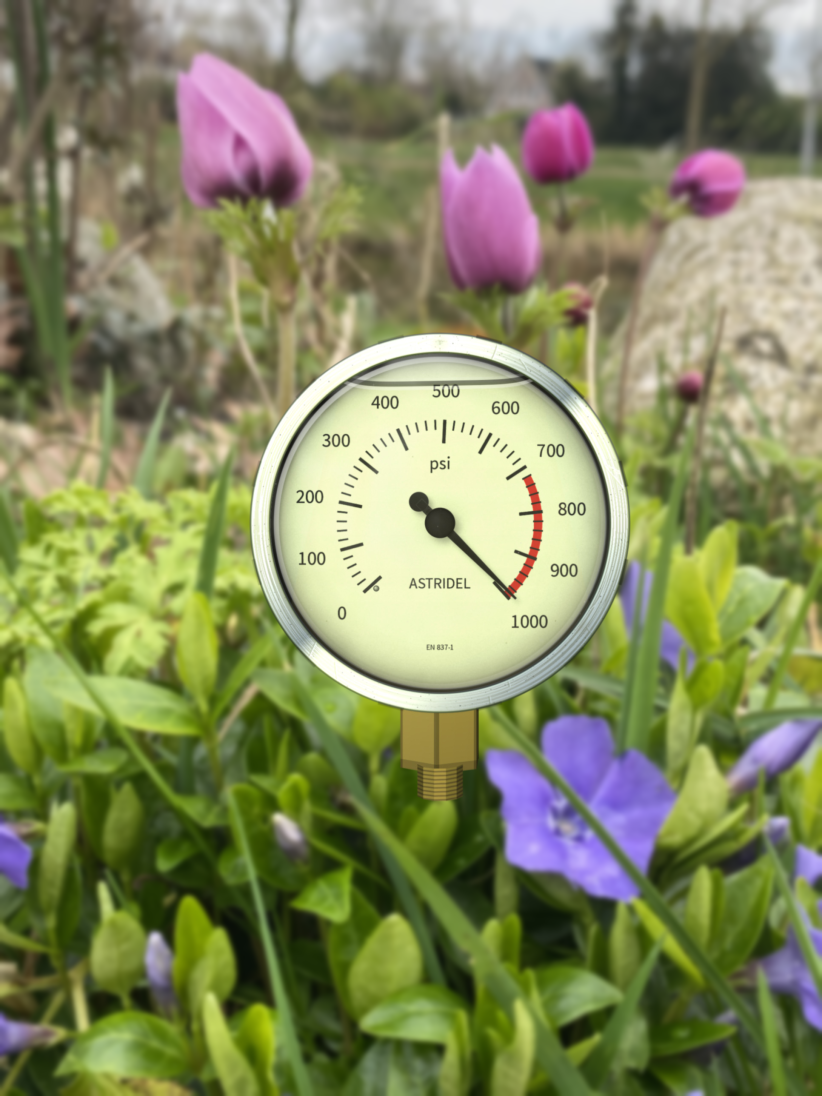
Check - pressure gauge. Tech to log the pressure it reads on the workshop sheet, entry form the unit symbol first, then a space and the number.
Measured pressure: psi 990
